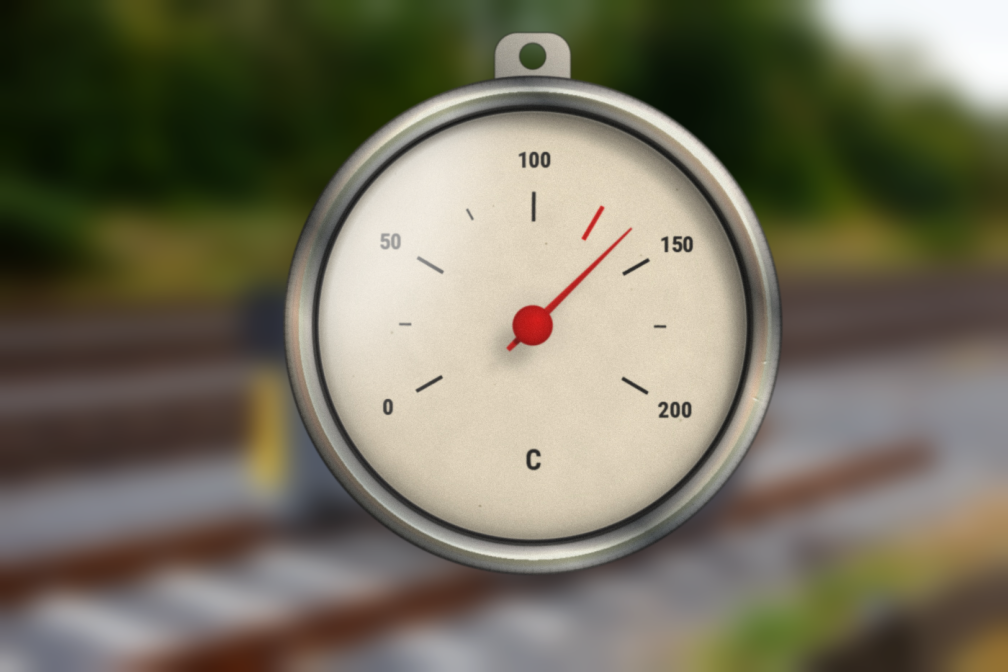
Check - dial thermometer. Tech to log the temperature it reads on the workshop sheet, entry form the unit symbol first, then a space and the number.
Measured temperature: °C 137.5
